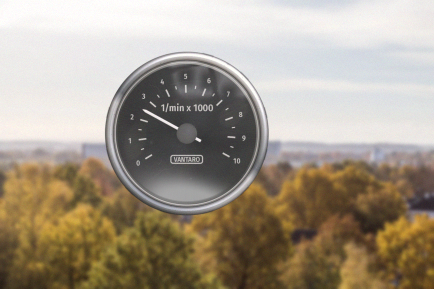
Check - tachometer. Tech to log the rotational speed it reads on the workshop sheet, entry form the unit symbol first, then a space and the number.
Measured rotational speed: rpm 2500
